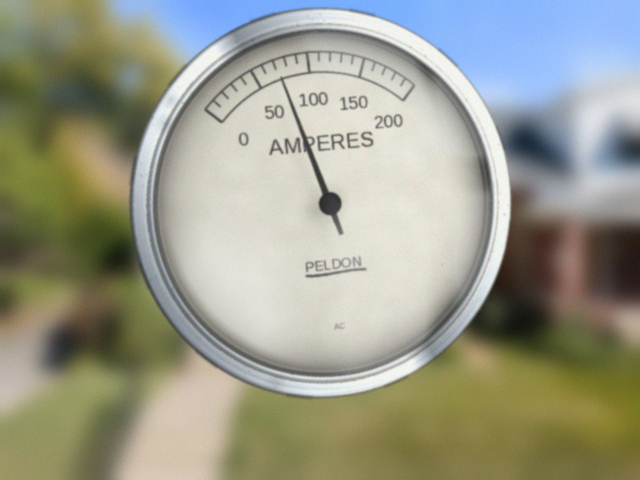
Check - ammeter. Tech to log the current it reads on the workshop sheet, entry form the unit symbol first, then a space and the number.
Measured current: A 70
